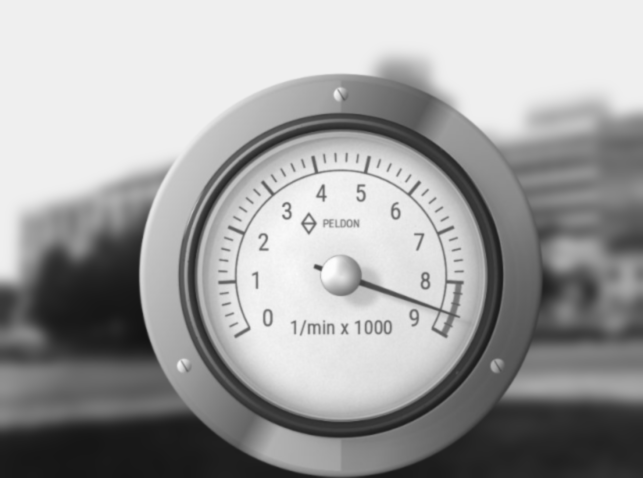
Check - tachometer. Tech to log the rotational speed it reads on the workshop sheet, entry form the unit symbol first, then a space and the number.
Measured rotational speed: rpm 8600
